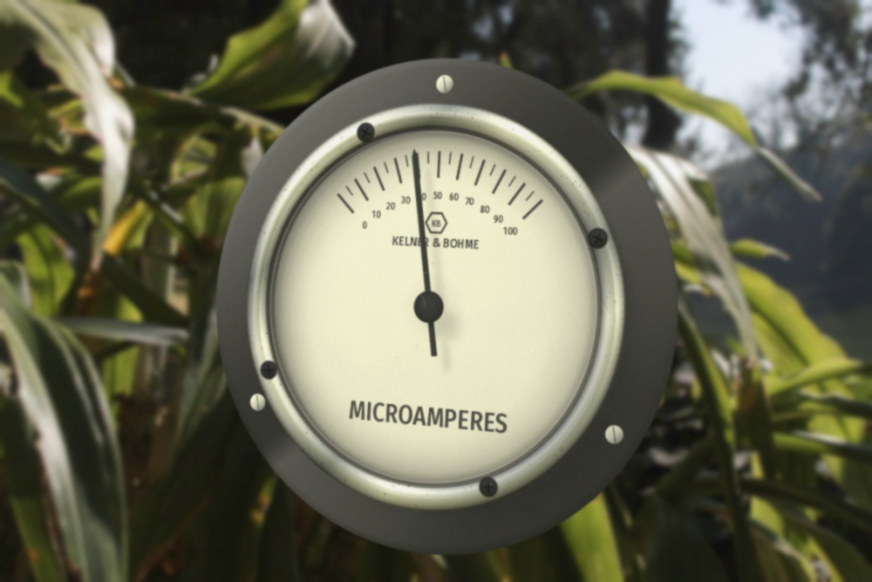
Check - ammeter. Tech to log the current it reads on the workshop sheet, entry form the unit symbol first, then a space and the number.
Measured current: µA 40
